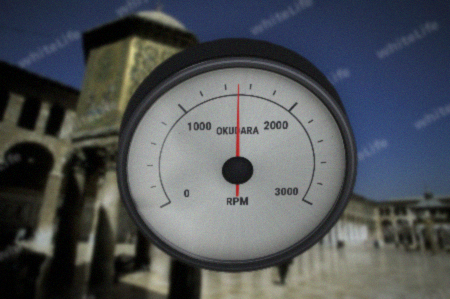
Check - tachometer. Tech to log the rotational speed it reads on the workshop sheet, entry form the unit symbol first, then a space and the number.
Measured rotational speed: rpm 1500
